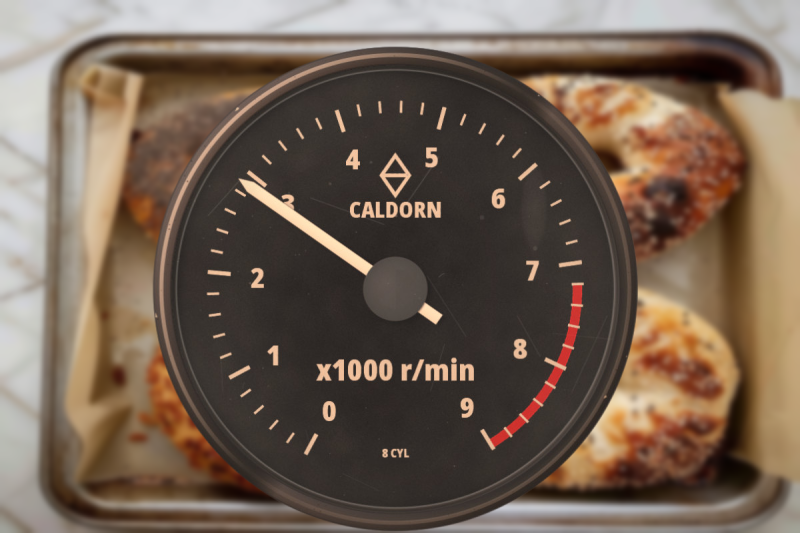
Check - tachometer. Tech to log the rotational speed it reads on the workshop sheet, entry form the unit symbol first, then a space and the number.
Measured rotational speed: rpm 2900
